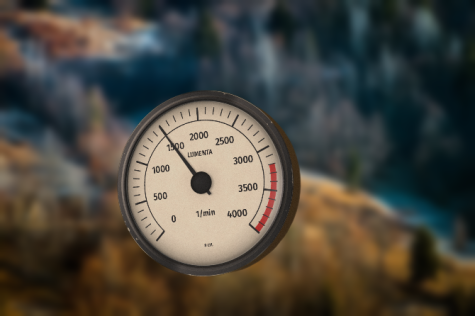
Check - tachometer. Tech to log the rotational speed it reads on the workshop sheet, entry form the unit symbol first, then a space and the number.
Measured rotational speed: rpm 1500
